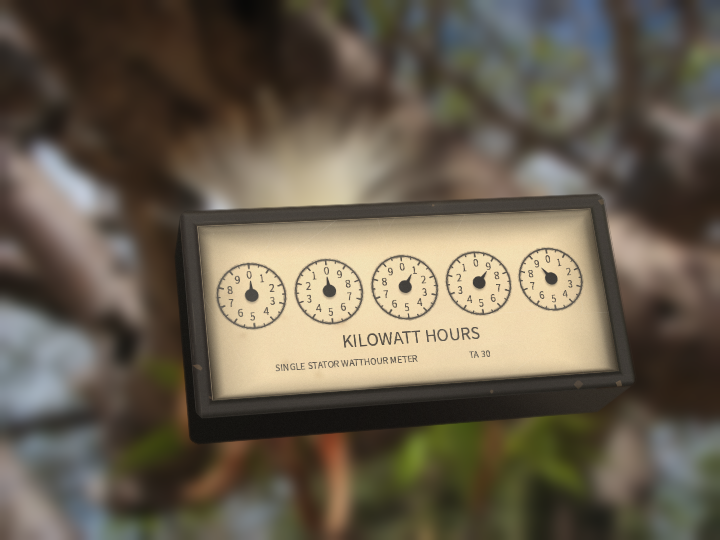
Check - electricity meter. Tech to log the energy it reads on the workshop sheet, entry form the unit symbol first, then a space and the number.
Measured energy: kWh 89
